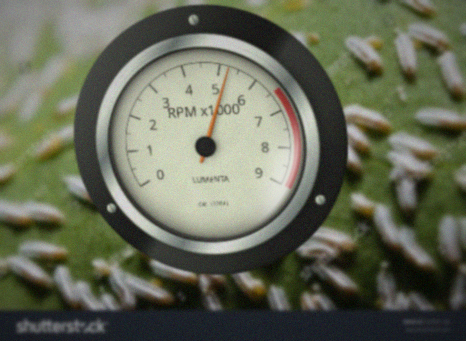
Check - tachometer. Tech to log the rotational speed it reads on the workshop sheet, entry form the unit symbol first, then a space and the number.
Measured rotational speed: rpm 5250
